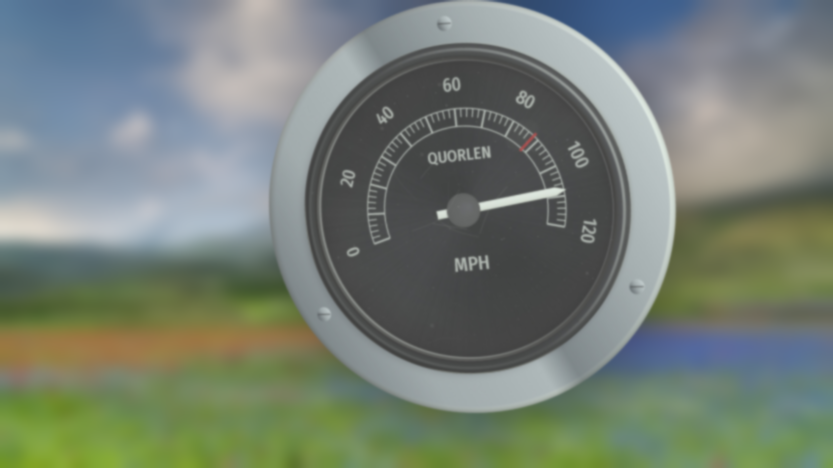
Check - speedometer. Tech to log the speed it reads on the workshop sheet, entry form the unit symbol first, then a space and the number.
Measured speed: mph 108
